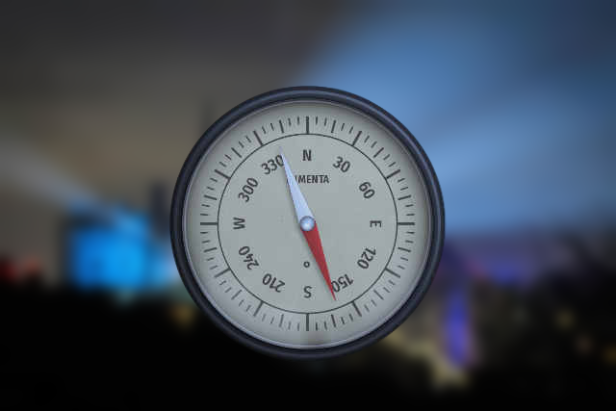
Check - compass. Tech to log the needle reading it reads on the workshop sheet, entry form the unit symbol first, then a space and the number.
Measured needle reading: ° 160
